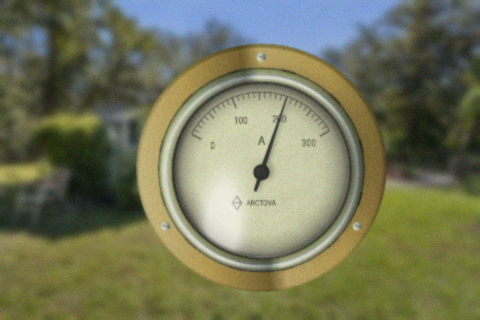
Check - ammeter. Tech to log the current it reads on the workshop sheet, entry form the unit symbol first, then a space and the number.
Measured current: A 200
